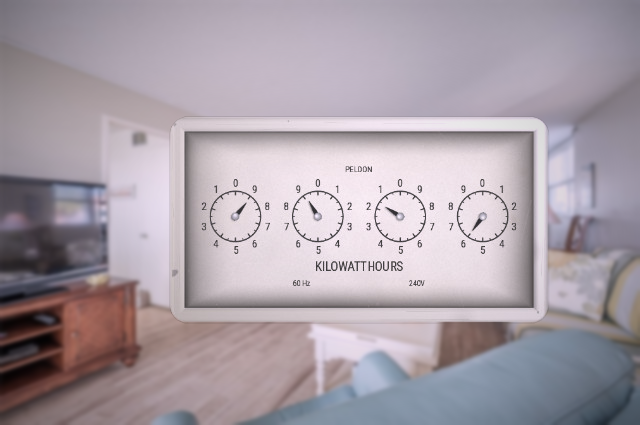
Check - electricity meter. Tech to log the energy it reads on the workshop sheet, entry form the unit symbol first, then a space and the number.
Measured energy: kWh 8916
